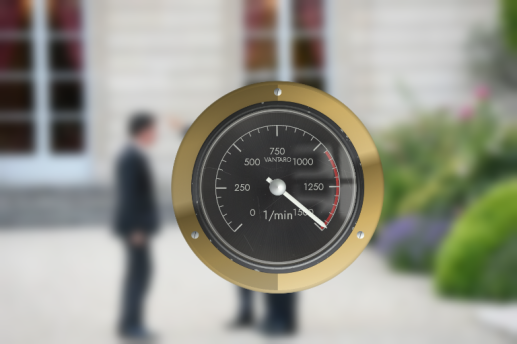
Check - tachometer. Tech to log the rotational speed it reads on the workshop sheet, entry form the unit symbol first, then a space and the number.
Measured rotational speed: rpm 1475
